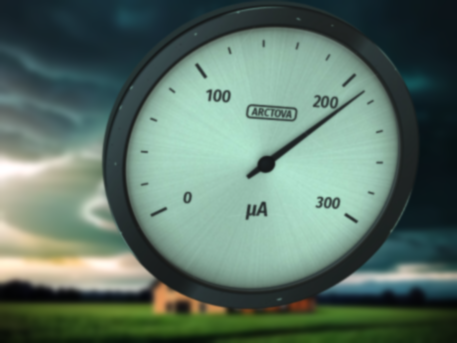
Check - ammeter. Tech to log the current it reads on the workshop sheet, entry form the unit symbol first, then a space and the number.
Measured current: µA 210
